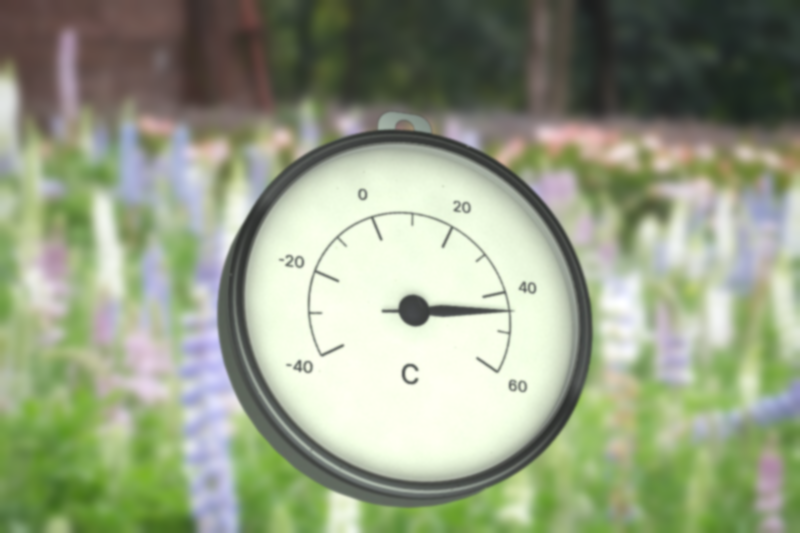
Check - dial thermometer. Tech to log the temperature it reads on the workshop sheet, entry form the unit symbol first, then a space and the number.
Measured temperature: °C 45
